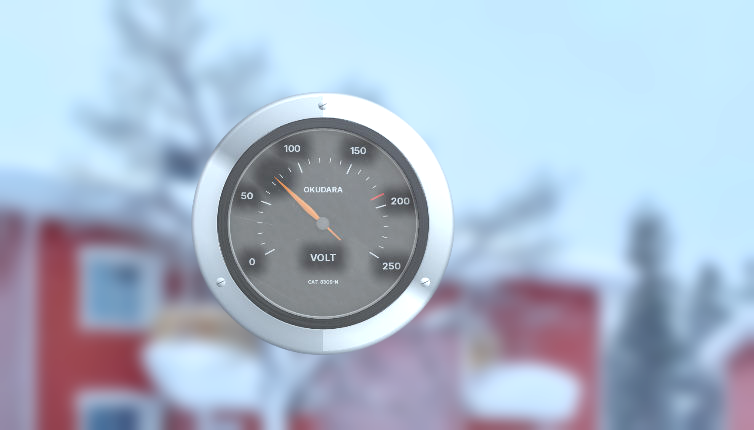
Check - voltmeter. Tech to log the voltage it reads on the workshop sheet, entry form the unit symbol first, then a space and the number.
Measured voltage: V 75
